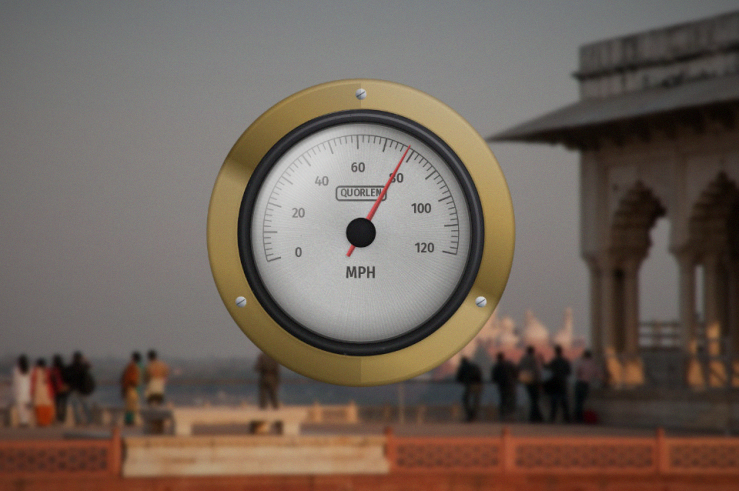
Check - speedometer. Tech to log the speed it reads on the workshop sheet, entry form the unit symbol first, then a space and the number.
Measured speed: mph 78
